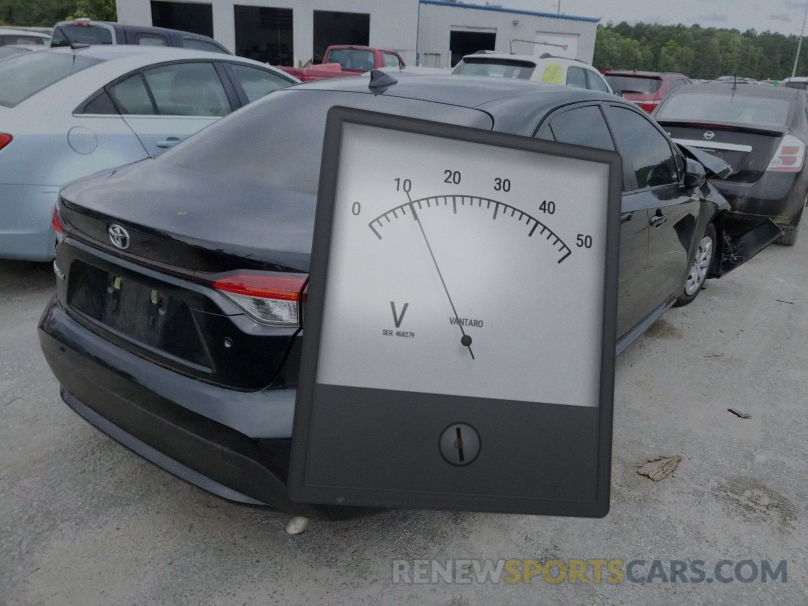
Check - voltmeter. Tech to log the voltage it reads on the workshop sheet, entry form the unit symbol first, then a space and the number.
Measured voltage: V 10
